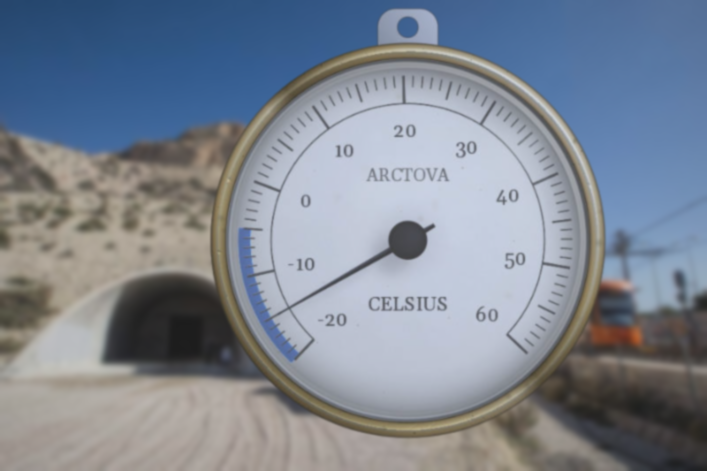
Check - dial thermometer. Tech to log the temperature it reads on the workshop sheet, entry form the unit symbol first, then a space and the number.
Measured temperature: °C -15
